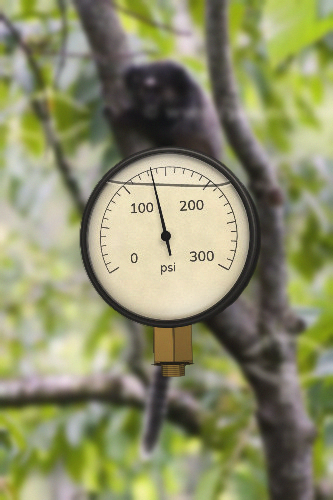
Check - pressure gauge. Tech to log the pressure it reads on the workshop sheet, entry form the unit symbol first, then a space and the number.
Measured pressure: psi 135
